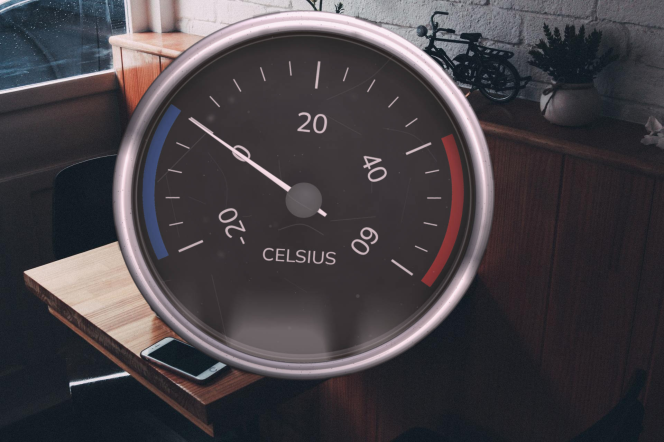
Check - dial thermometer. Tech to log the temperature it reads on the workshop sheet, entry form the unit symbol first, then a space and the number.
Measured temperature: °C 0
